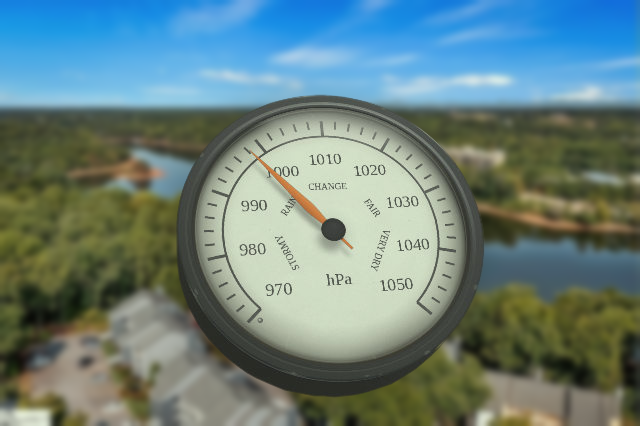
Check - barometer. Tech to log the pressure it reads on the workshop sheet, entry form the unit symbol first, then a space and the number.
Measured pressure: hPa 998
